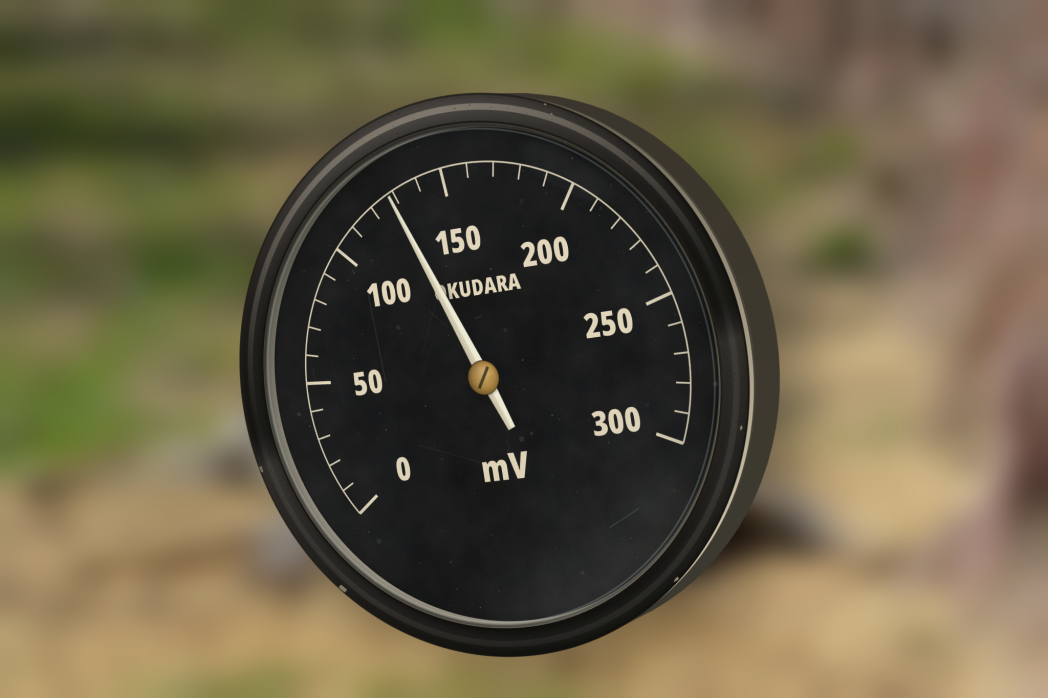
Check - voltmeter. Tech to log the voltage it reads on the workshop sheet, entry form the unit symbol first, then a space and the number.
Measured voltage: mV 130
